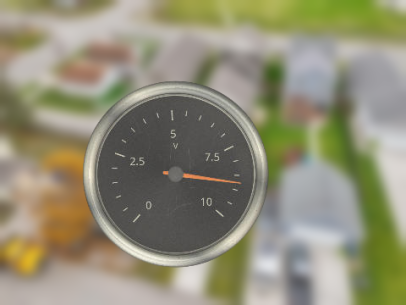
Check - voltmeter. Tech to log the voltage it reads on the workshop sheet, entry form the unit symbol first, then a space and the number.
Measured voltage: V 8.75
